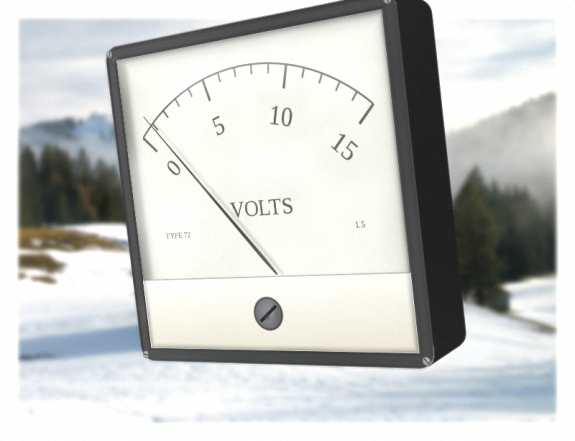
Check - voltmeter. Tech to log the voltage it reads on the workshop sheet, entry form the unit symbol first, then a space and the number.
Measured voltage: V 1
